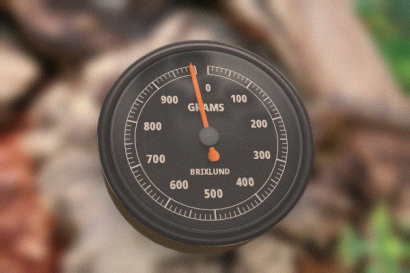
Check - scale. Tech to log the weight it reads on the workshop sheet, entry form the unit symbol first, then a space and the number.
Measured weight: g 990
